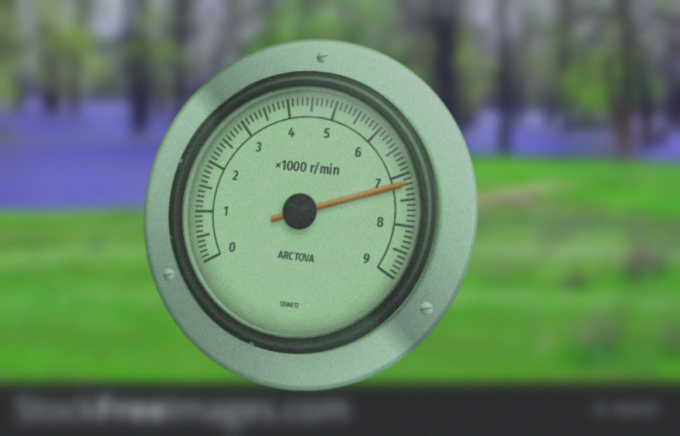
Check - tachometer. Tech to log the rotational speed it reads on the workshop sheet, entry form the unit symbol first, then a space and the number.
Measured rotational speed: rpm 7200
